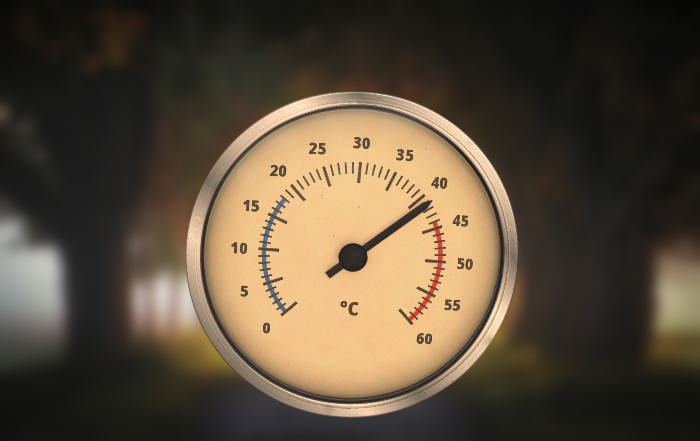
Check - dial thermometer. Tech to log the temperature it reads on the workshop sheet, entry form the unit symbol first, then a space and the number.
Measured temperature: °C 41
